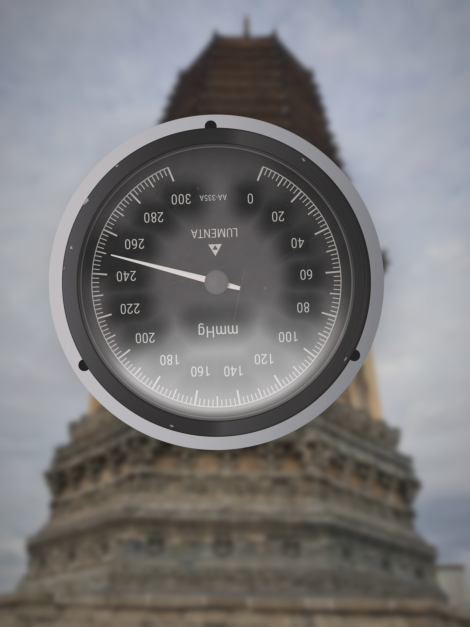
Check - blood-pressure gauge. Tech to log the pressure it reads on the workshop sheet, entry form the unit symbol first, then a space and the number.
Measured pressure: mmHg 250
